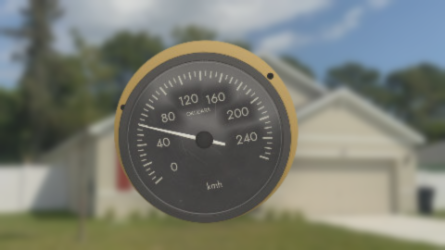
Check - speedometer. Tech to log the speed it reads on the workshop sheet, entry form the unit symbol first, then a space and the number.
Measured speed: km/h 60
